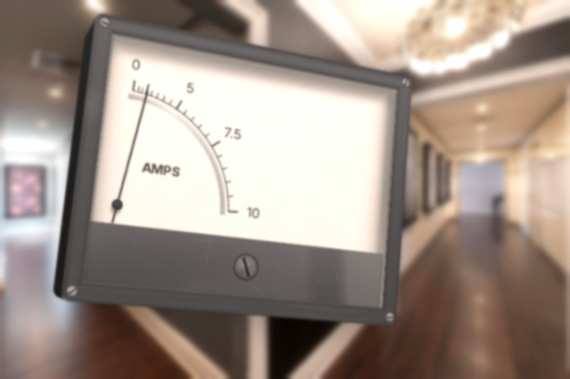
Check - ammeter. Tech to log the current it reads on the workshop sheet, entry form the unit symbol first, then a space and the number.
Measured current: A 2.5
